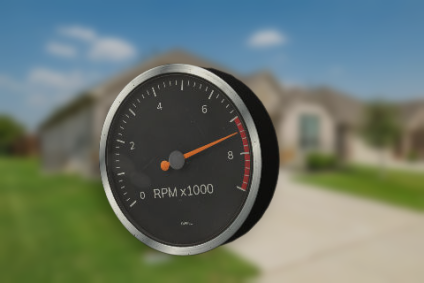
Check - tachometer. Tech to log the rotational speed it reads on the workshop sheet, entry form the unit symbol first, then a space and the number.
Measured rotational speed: rpm 7400
